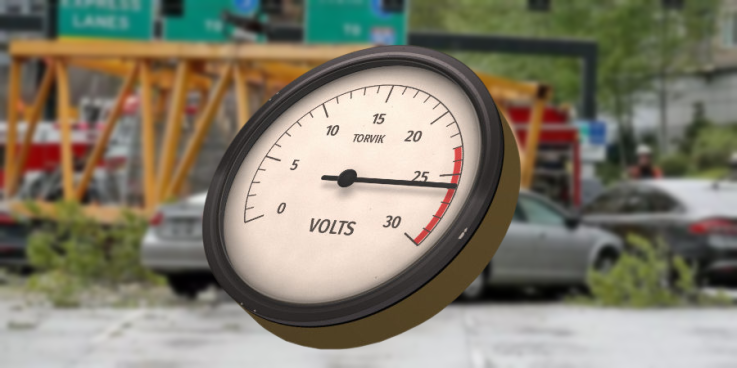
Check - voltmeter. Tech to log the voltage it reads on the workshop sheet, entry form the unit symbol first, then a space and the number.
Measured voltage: V 26
